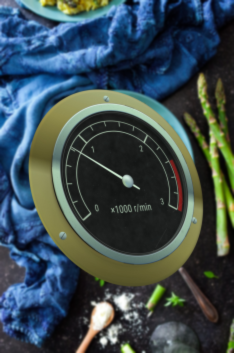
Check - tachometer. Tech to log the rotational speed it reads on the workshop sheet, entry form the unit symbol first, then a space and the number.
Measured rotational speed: rpm 800
